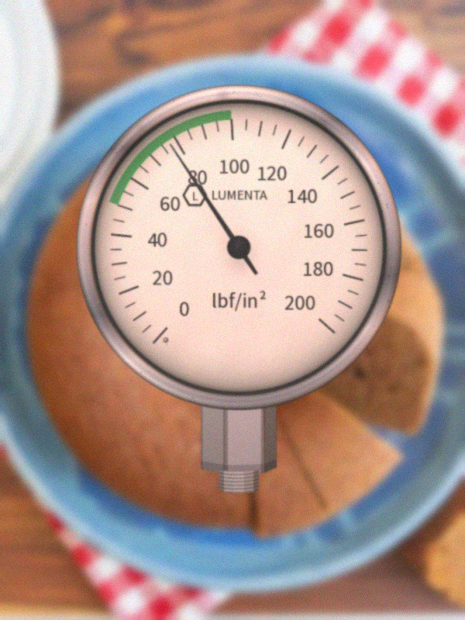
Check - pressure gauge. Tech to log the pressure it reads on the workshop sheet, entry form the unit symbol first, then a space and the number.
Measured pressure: psi 77.5
